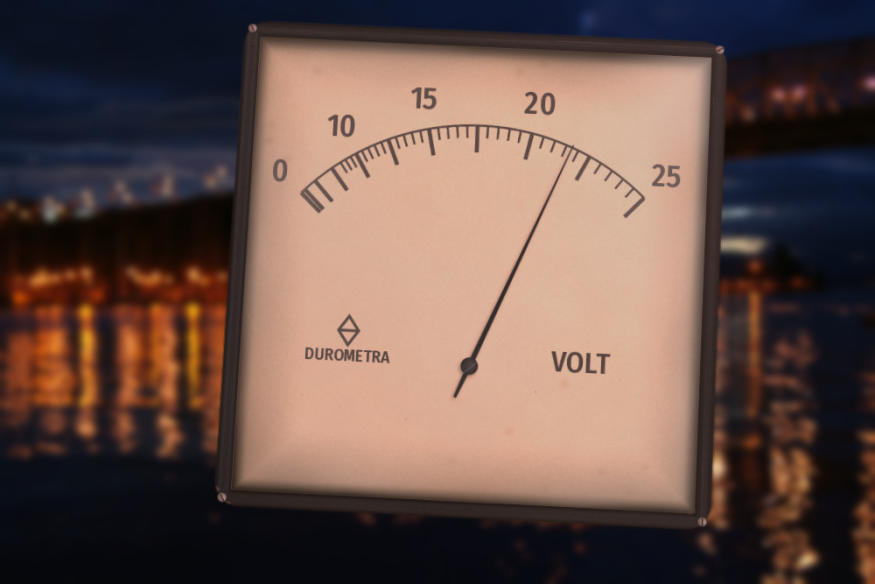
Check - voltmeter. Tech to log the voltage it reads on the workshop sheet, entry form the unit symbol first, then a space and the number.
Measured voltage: V 21.75
